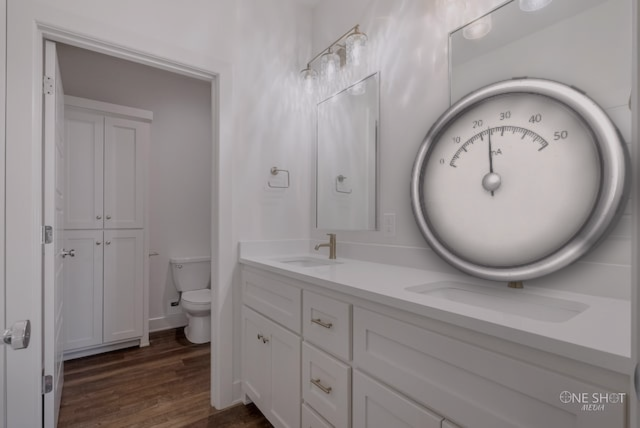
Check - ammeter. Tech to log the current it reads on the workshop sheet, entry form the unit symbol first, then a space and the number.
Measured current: mA 25
